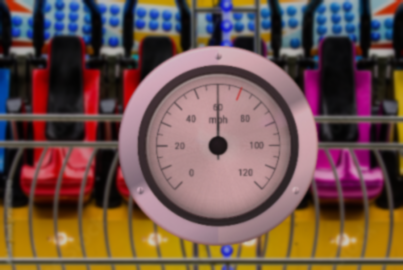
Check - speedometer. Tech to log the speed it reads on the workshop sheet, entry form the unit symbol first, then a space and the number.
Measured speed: mph 60
